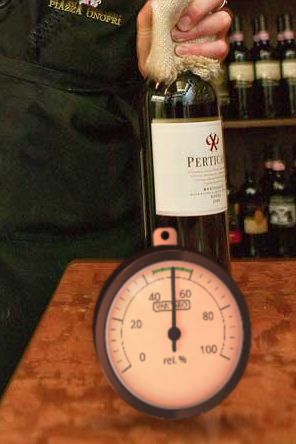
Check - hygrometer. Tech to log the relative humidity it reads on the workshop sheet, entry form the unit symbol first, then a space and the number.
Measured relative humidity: % 52
